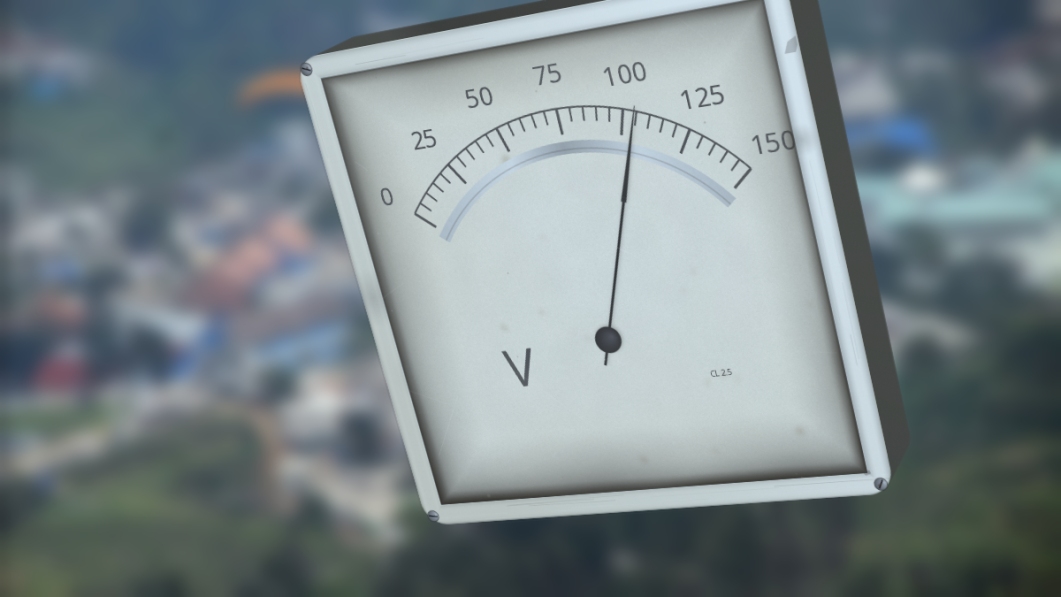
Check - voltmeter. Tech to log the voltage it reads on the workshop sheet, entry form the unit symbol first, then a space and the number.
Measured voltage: V 105
